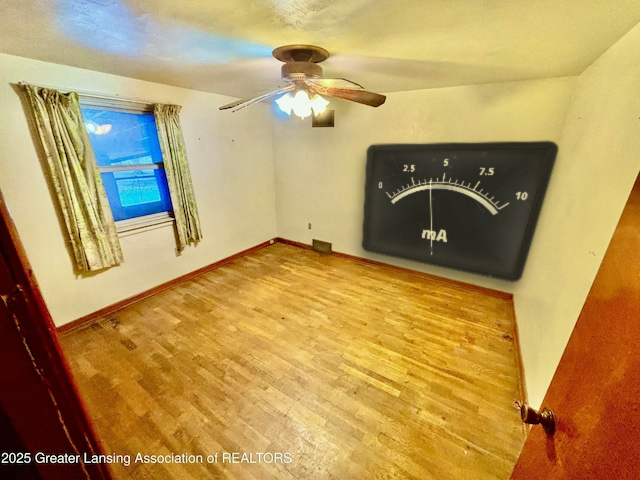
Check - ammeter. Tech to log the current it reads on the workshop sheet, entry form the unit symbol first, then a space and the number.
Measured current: mA 4
